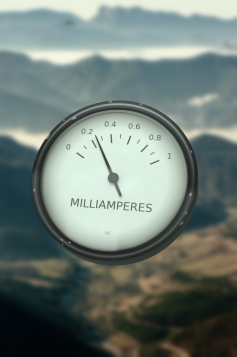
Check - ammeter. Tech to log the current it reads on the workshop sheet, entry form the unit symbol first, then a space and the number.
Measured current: mA 0.25
